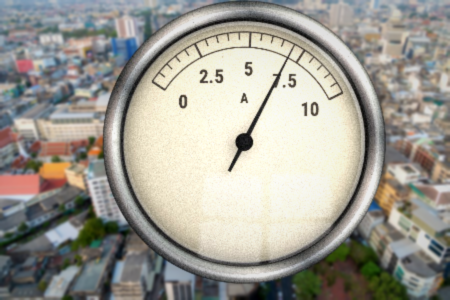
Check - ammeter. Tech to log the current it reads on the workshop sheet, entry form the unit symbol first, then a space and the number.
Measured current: A 7
